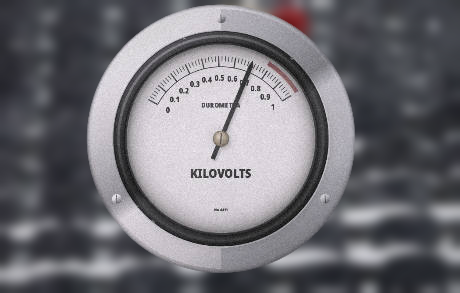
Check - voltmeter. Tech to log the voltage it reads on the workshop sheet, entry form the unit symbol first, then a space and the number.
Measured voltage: kV 0.7
